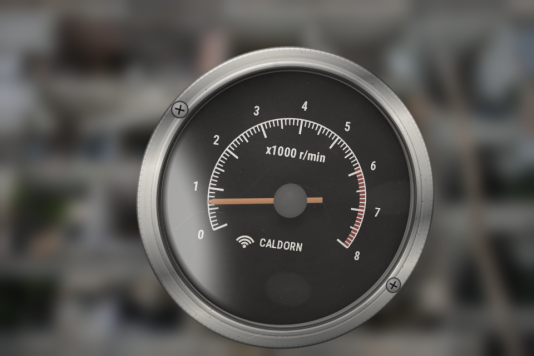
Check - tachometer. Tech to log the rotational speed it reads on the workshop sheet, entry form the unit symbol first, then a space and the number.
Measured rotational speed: rpm 700
